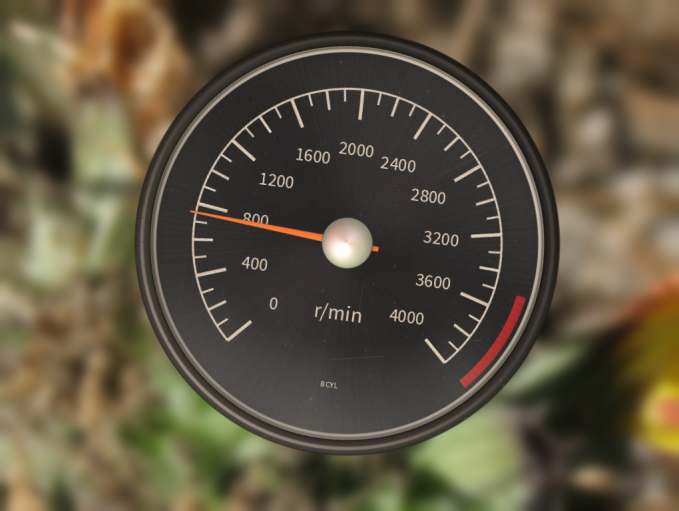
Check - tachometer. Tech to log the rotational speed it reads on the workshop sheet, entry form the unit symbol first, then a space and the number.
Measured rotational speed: rpm 750
